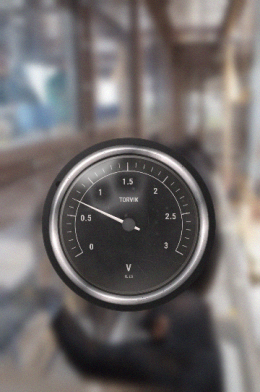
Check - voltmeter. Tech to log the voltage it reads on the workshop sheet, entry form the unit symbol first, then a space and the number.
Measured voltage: V 0.7
